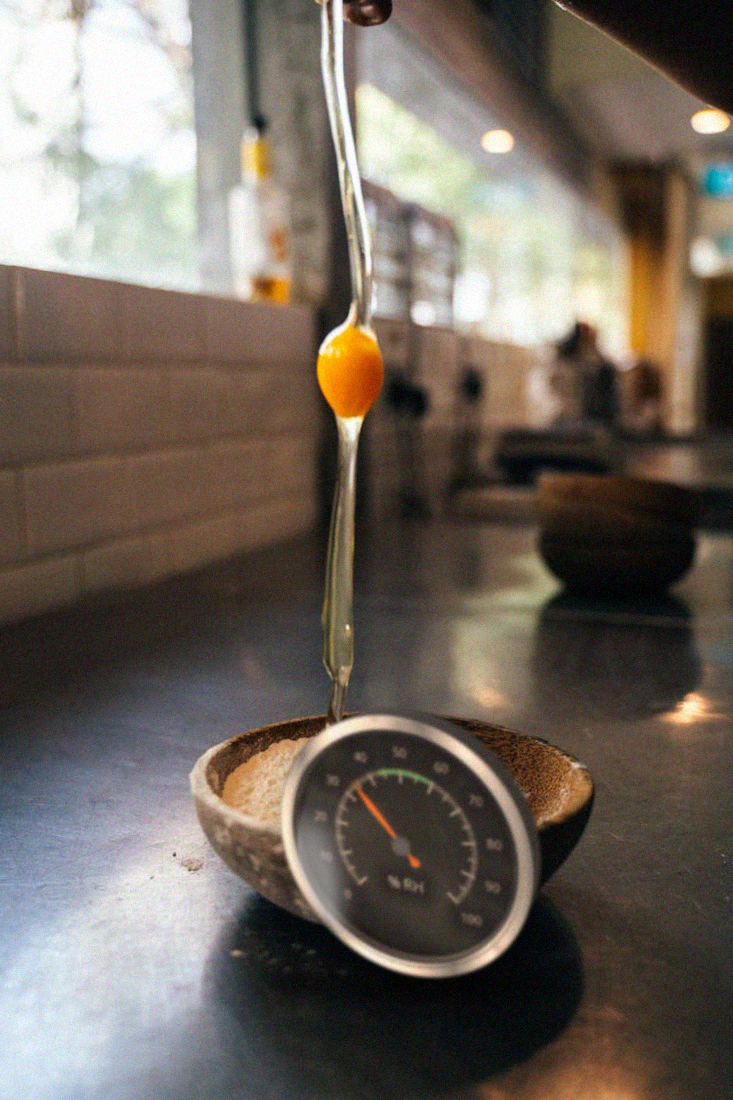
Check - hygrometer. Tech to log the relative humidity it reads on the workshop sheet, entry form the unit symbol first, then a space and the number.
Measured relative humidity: % 35
